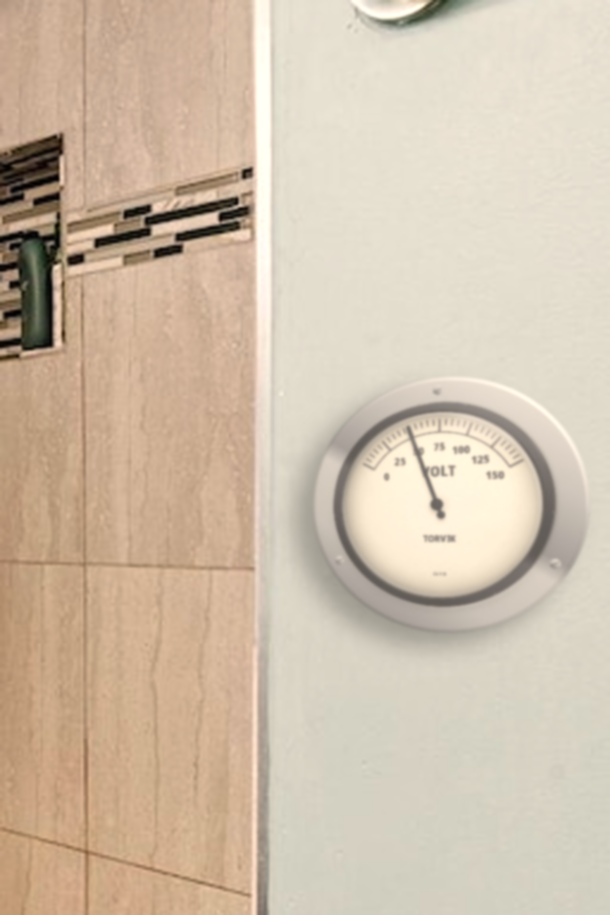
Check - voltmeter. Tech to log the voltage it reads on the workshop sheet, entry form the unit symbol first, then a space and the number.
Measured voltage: V 50
